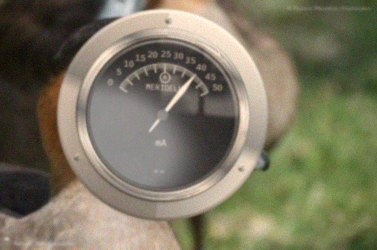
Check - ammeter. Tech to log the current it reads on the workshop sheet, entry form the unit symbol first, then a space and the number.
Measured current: mA 40
